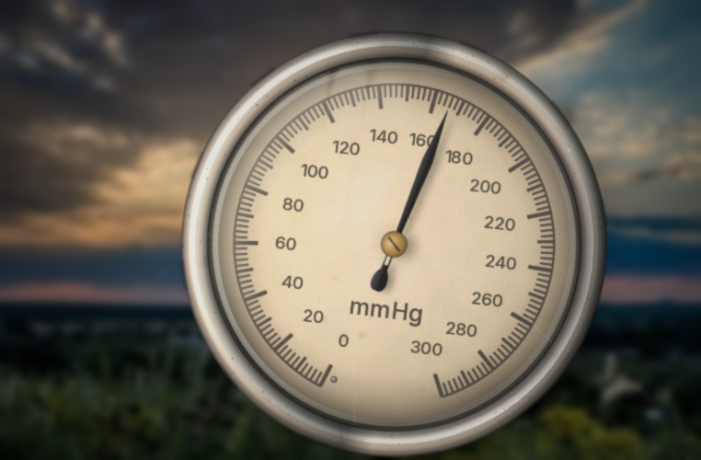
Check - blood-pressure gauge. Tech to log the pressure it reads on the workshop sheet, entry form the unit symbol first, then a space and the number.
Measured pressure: mmHg 166
